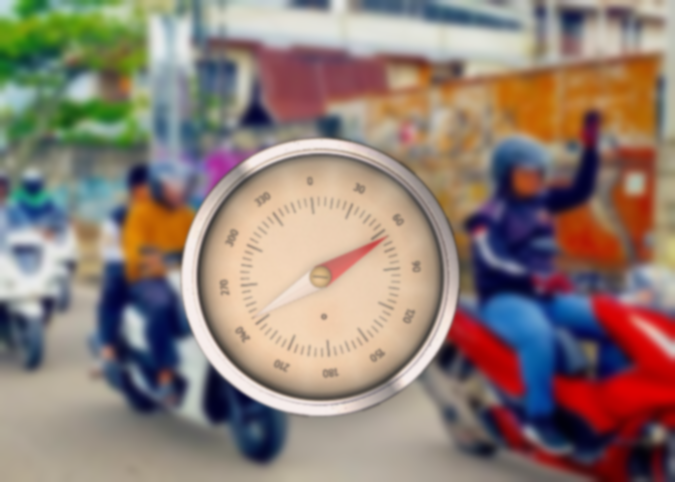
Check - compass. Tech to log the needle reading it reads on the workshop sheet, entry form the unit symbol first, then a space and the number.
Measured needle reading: ° 65
